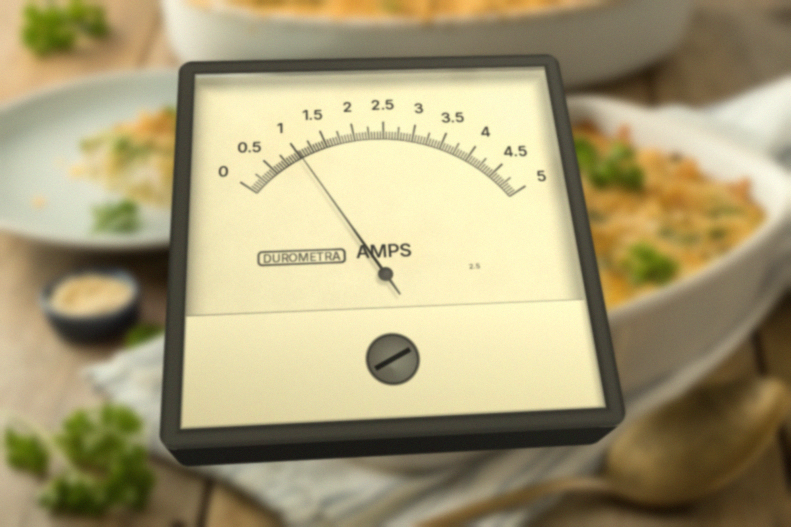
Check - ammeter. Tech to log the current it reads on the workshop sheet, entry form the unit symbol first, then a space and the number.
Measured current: A 1
